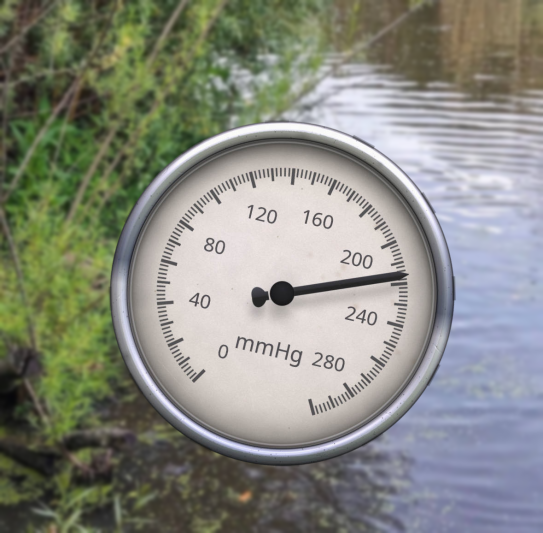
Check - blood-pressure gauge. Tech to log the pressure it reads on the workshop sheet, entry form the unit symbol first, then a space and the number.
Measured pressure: mmHg 216
